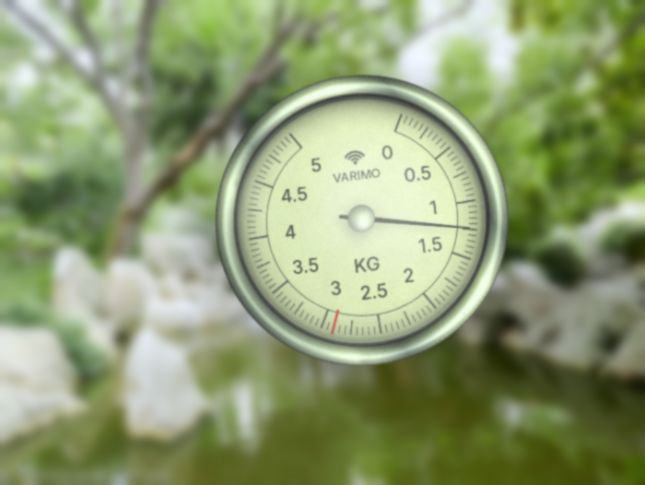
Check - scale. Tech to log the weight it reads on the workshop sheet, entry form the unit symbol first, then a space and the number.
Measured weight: kg 1.25
